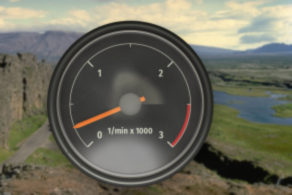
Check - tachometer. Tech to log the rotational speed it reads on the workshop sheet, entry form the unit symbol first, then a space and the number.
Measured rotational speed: rpm 250
